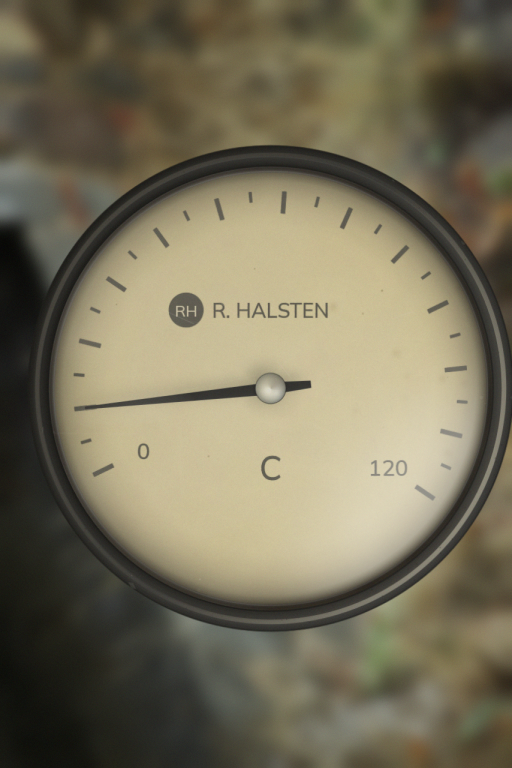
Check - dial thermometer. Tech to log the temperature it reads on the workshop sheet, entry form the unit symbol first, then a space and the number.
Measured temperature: °C 10
